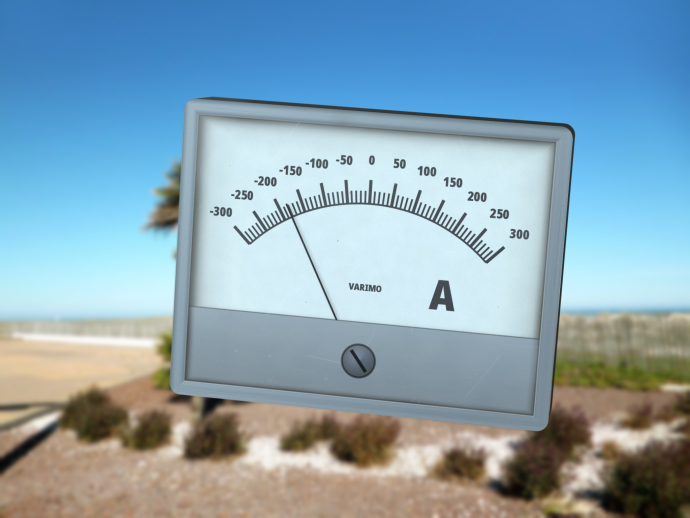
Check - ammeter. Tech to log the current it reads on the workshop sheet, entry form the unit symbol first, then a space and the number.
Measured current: A -180
